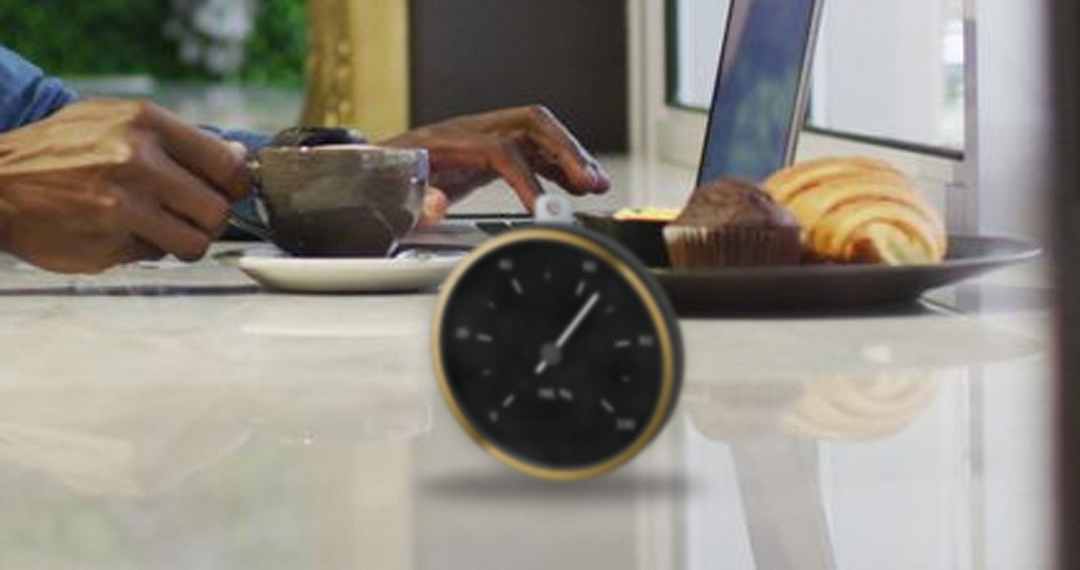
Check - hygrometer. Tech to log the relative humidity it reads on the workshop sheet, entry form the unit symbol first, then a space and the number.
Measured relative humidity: % 65
